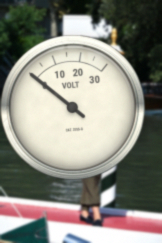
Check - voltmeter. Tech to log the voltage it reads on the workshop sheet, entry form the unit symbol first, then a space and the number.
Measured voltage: V 0
